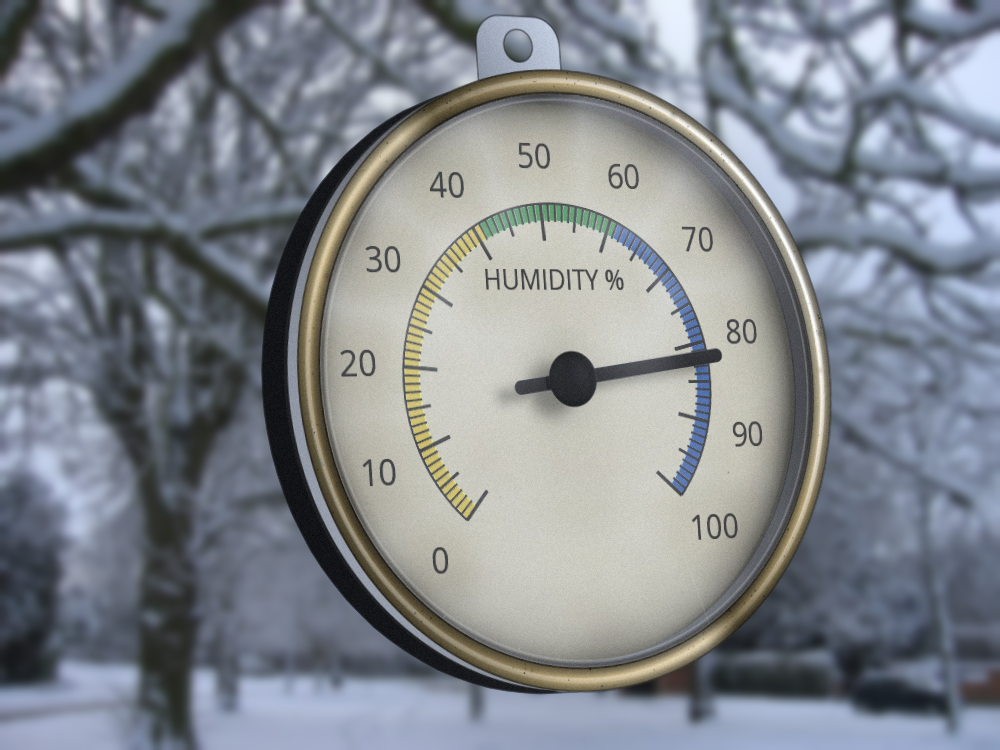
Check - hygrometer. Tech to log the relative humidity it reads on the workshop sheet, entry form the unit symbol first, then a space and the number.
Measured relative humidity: % 82
